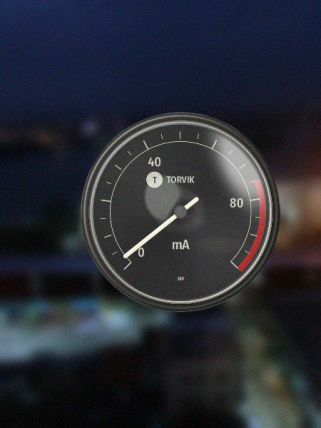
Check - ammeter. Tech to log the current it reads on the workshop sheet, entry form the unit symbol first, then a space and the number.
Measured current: mA 2.5
